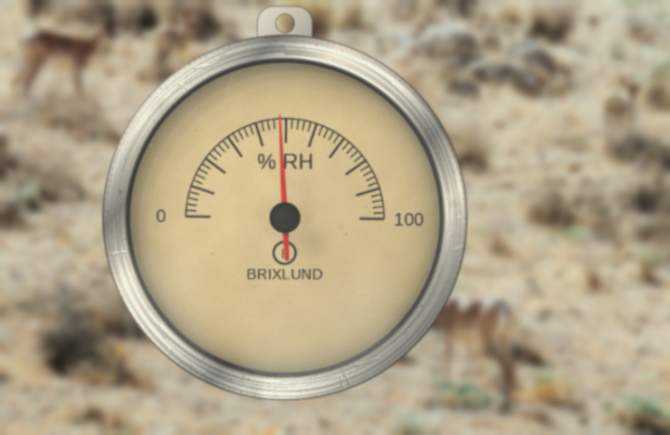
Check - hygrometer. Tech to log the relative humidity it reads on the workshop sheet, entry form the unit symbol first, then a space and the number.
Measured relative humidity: % 48
